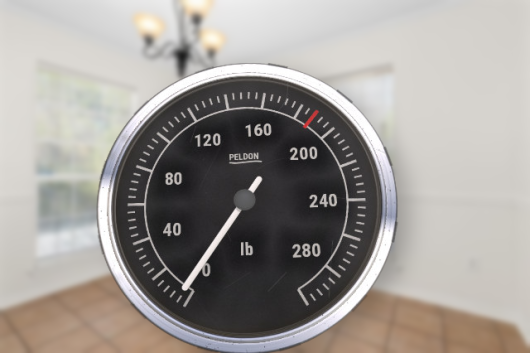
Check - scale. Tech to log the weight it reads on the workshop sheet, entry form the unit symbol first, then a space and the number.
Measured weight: lb 4
